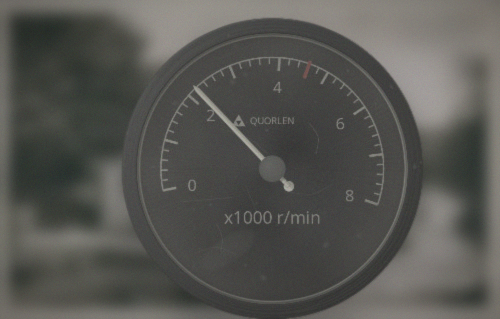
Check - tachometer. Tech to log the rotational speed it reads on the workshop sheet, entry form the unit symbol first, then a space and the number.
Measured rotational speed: rpm 2200
